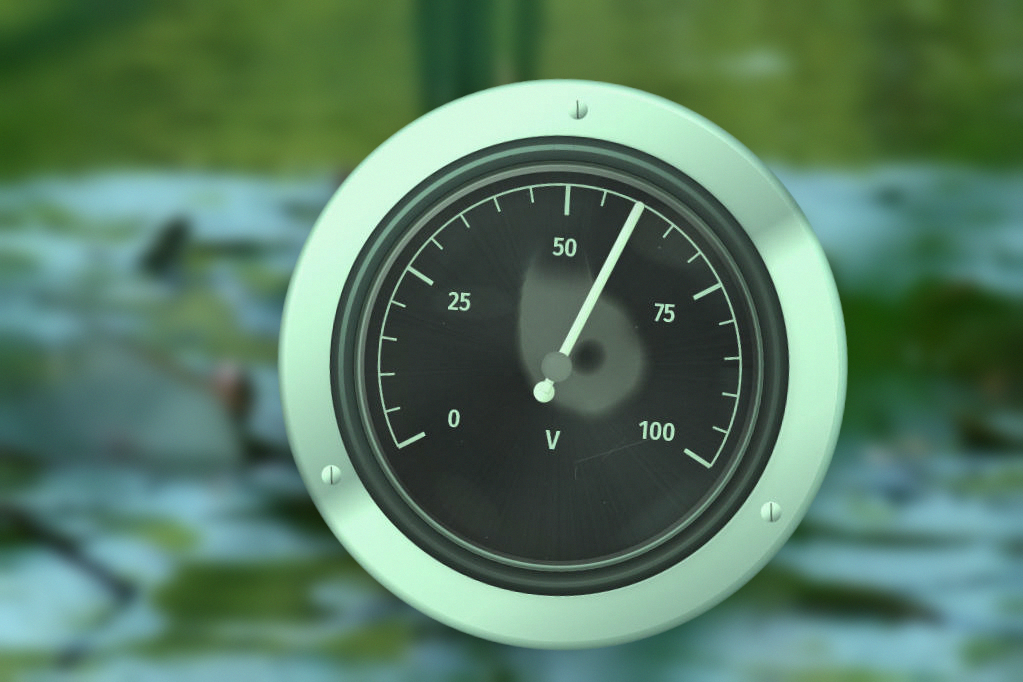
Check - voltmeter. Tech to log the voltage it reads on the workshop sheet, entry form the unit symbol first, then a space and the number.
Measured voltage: V 60
